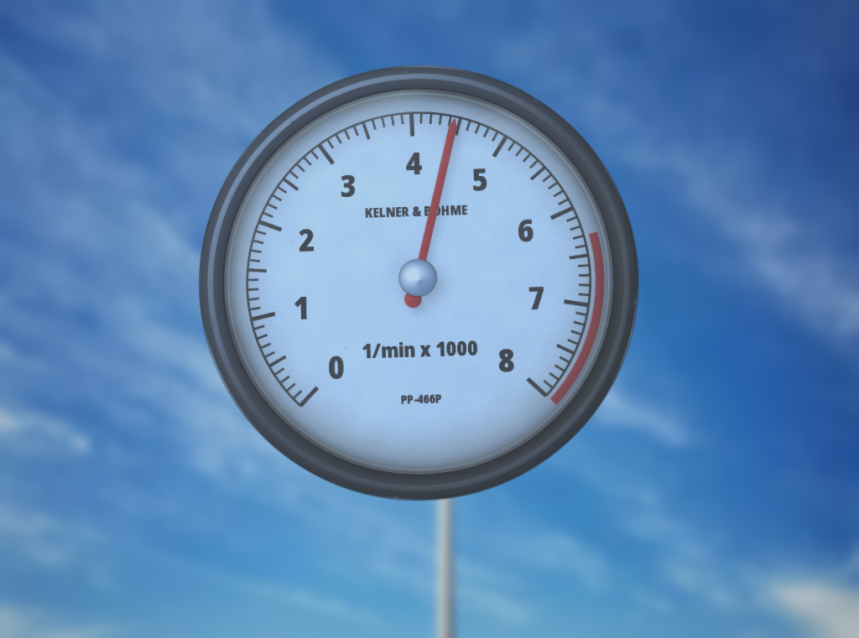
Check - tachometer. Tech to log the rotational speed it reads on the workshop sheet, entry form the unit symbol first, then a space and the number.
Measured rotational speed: rpm 4450
